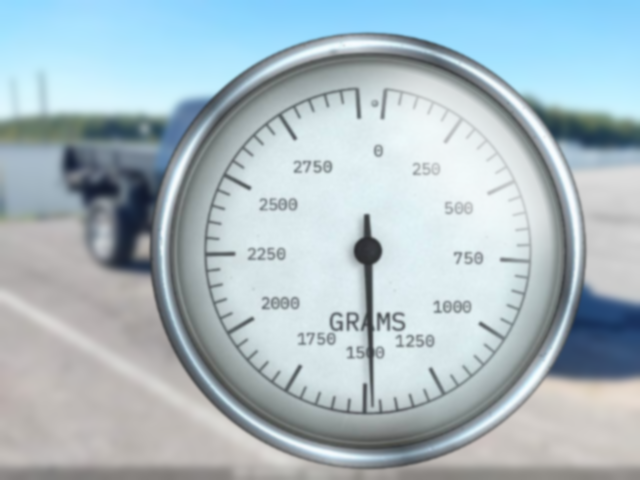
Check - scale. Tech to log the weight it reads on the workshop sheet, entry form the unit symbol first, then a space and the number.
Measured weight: g 1475
